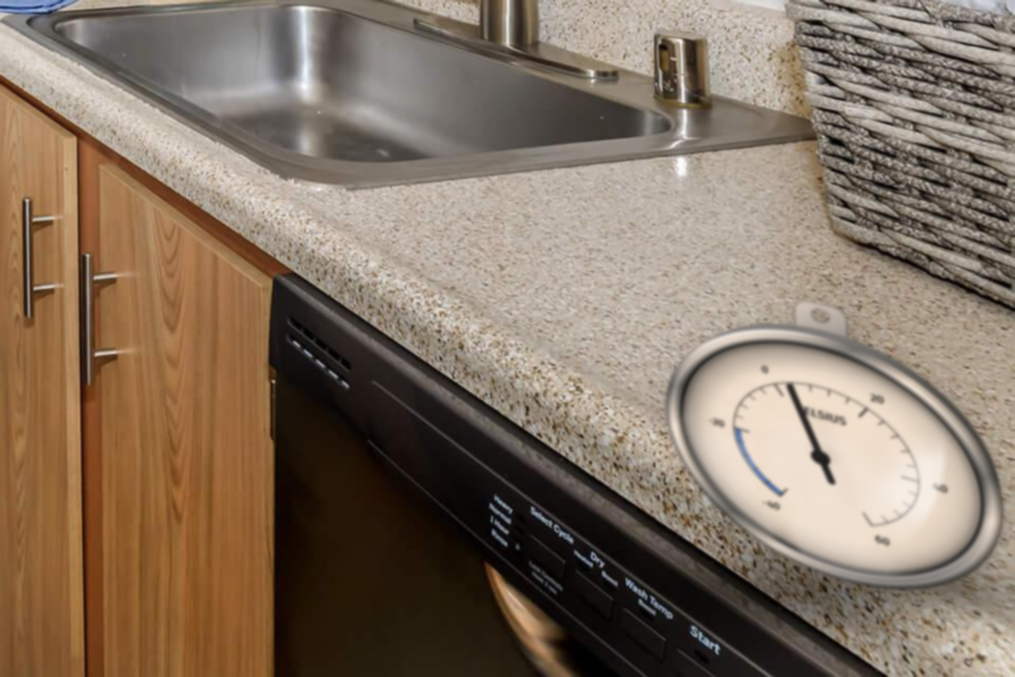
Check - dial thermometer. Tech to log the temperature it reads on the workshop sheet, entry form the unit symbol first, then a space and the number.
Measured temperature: °C 4
